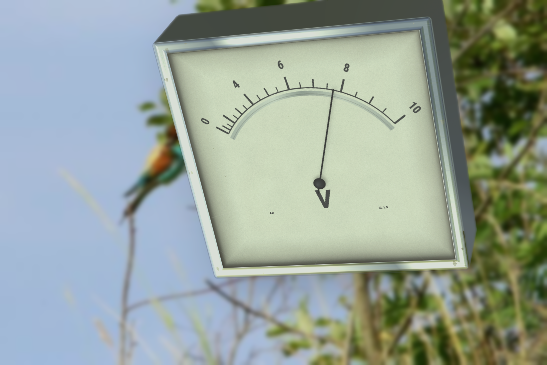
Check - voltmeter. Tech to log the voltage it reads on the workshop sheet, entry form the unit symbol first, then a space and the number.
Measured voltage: V 7.75
